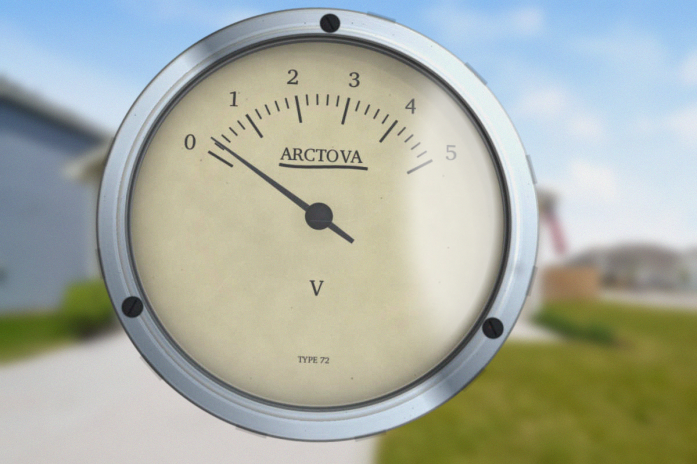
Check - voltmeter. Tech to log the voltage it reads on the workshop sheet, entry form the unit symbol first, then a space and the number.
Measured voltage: V 0.2
